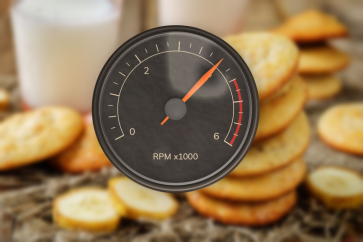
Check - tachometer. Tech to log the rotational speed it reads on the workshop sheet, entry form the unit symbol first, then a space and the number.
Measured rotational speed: rpm 4000
